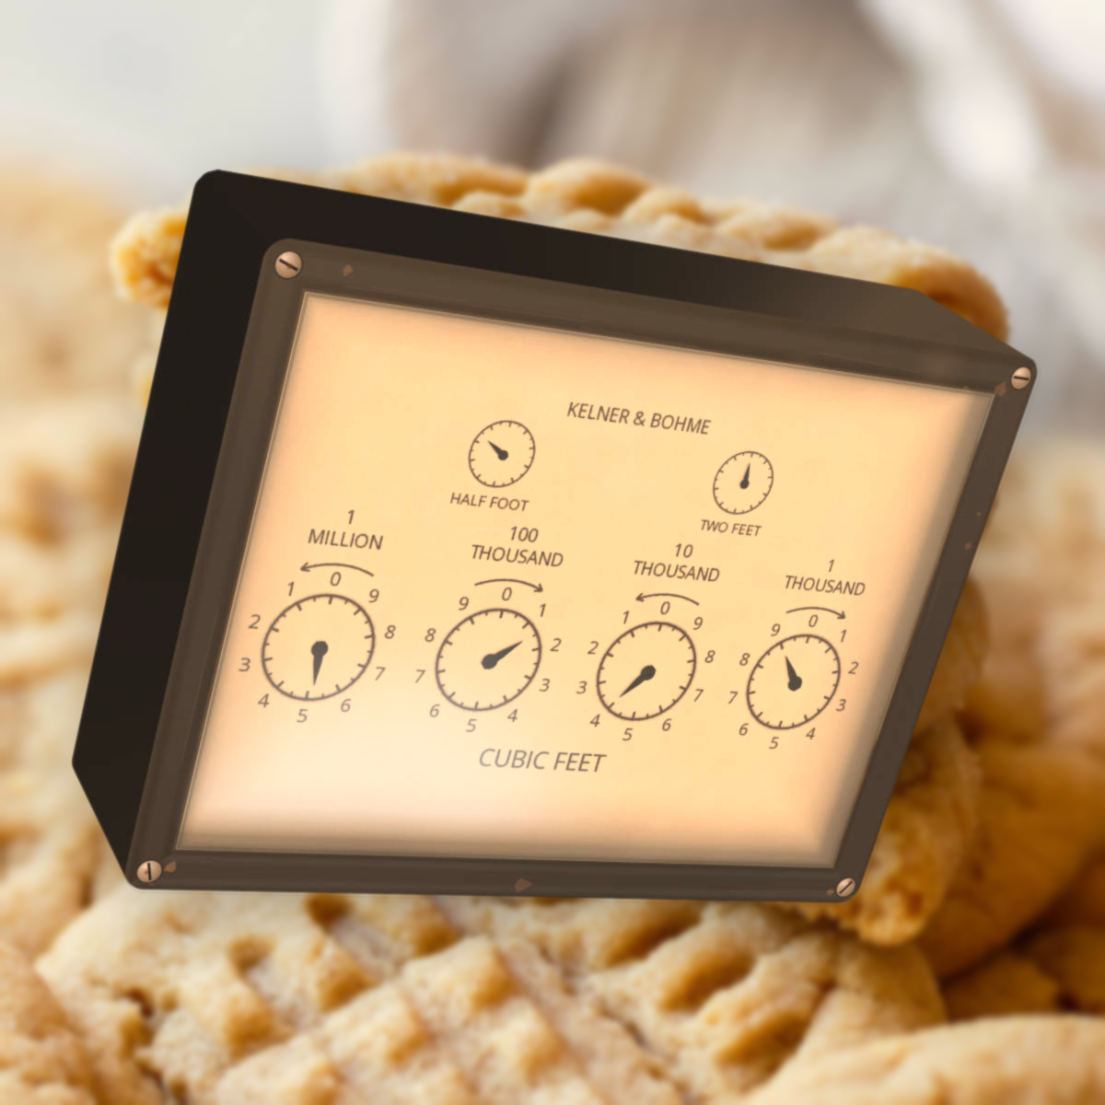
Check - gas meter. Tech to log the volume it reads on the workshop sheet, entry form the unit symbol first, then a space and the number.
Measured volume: ft³ 513900
